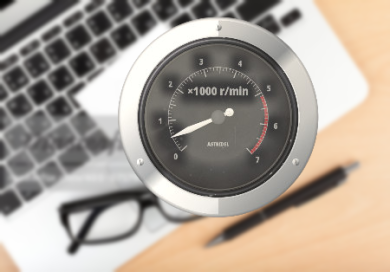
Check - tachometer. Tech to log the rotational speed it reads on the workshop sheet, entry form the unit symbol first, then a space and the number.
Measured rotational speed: rpm 500
